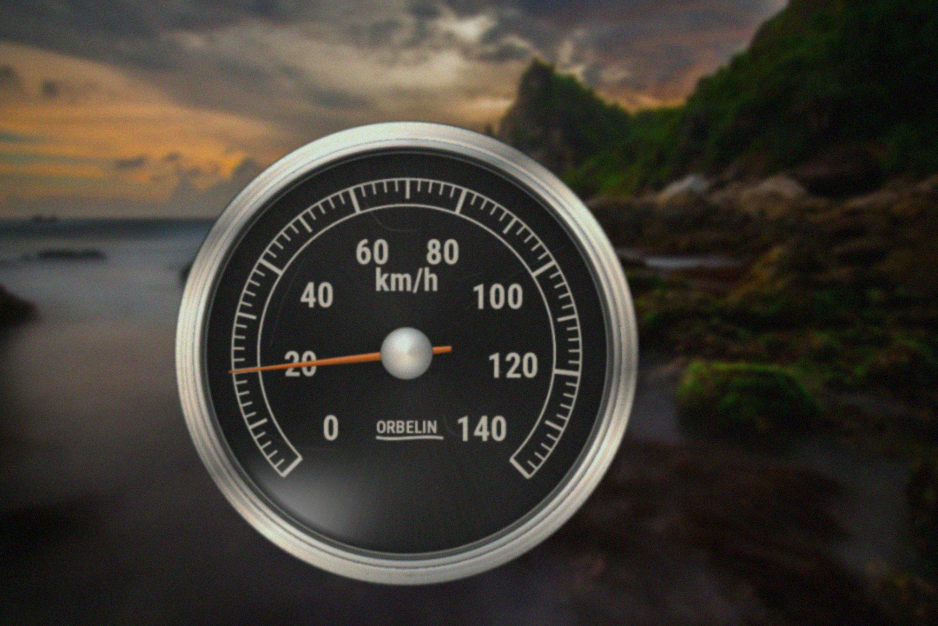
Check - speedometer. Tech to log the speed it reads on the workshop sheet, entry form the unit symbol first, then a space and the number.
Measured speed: km/h 20
